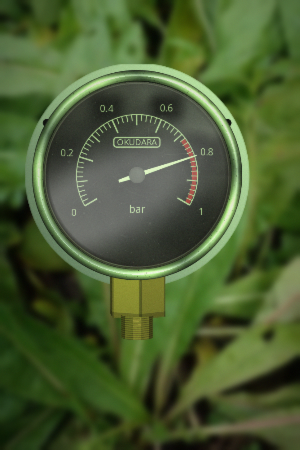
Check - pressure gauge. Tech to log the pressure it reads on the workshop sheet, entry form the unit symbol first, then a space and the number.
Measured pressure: bar 0.8
